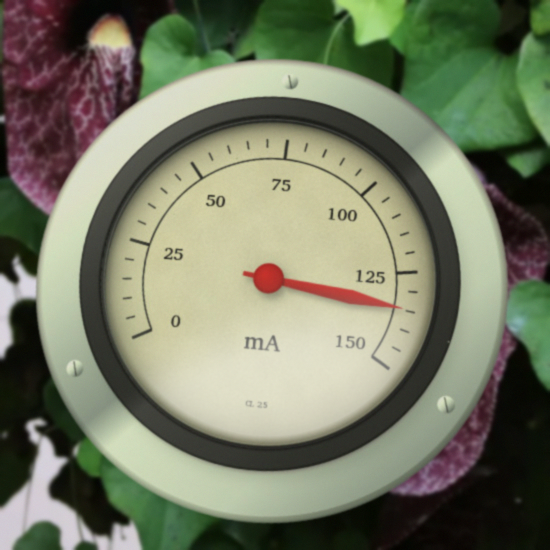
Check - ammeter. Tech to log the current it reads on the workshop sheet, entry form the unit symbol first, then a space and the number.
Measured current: mA 135
